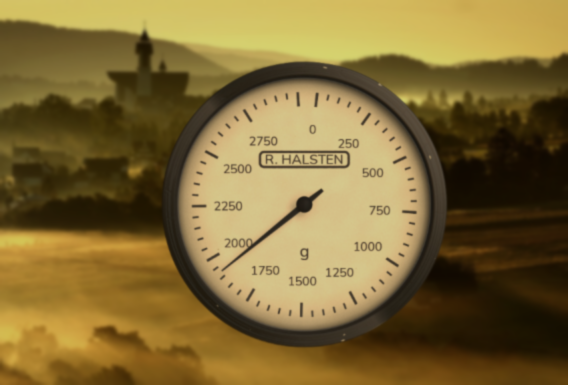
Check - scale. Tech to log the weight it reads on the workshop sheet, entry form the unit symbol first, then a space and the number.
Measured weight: g 1925
